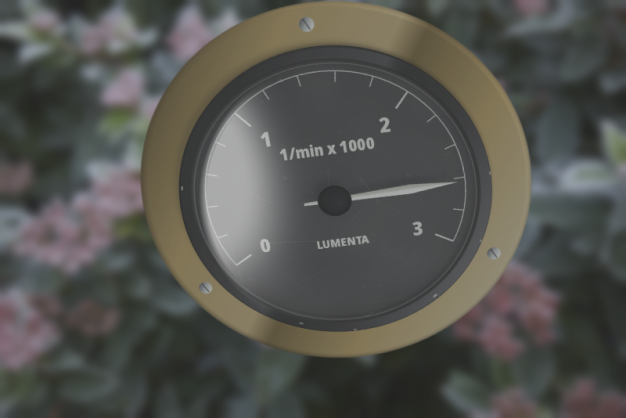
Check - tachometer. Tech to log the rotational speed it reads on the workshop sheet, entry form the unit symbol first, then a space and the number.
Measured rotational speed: rpm 2600
